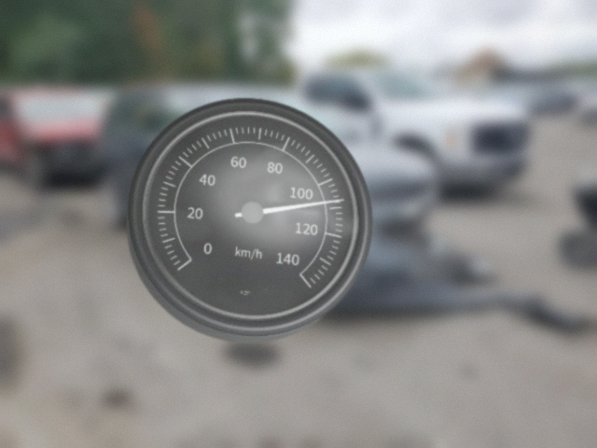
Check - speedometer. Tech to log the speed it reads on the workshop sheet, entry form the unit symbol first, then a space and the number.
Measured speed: km/h 108
